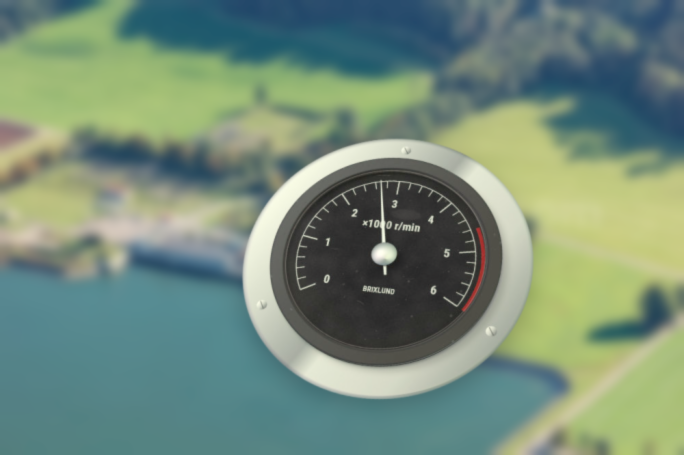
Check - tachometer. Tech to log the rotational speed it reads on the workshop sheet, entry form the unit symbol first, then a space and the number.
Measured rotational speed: rpm 2700
